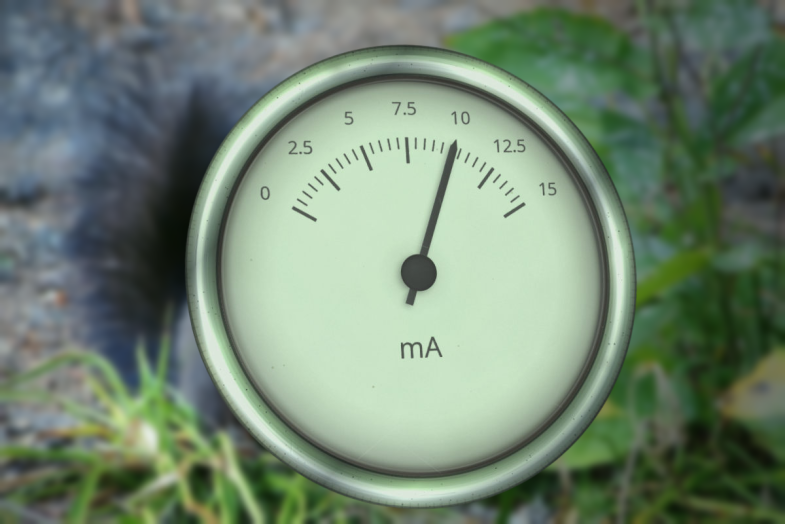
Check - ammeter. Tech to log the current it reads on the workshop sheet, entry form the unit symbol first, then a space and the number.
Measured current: mA 10
